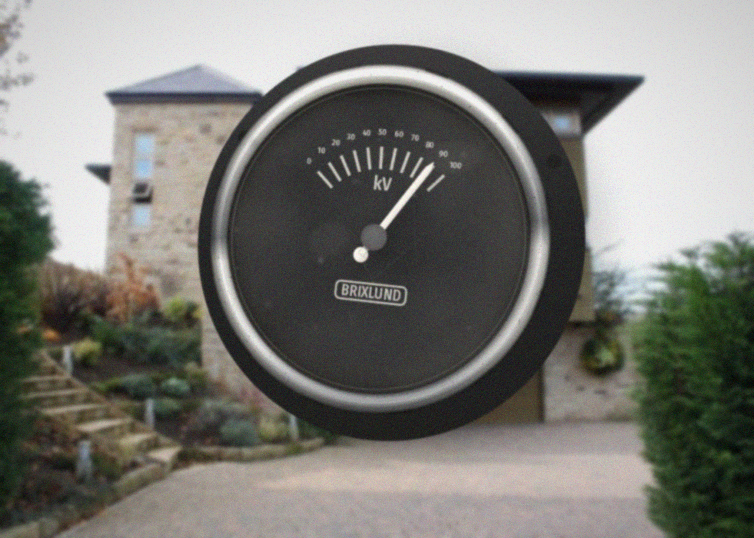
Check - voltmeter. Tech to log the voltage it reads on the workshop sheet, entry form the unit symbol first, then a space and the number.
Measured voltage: kV 90
